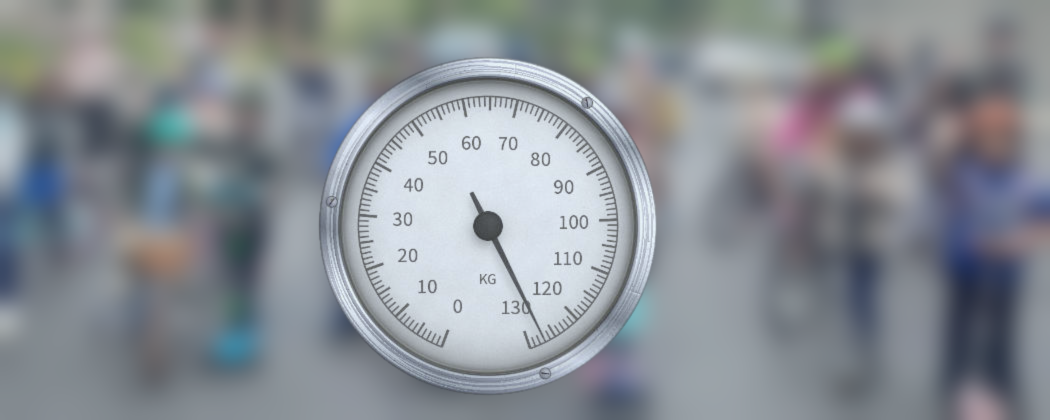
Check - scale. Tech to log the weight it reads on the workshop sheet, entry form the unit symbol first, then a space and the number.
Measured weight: kg 127
